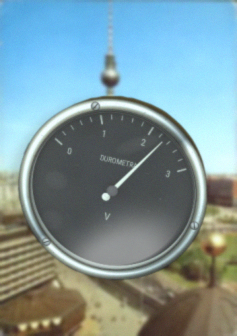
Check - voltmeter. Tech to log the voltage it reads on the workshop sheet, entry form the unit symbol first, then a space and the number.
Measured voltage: V 2.3
